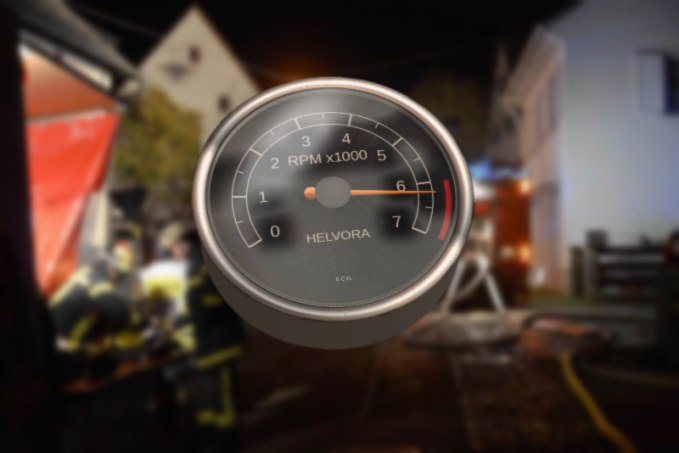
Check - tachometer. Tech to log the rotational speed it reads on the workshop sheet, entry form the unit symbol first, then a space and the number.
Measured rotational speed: rpm 6250
